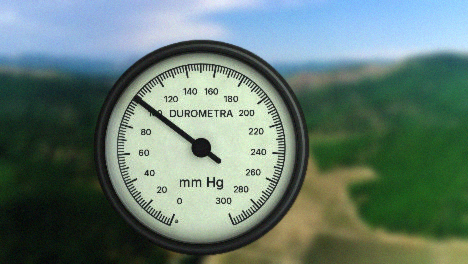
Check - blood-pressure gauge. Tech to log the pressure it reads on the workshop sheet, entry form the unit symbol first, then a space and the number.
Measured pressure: mmHg 100
